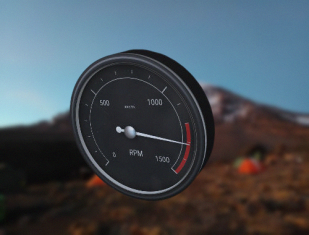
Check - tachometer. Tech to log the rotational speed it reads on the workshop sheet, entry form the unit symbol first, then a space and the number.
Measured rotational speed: rpm 1300
